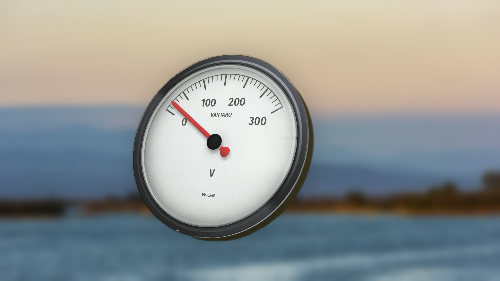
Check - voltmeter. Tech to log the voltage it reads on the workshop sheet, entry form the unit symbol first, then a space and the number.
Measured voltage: V 20
